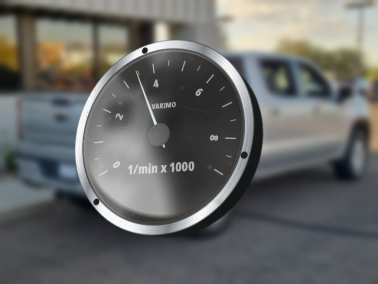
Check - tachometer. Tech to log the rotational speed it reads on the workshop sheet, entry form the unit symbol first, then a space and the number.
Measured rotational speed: rpm 3500
